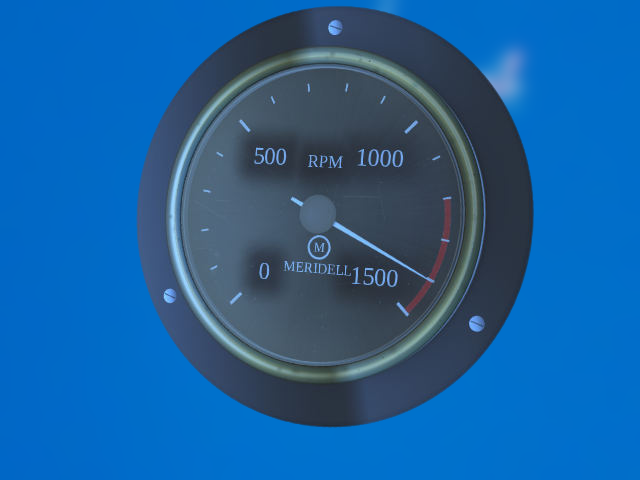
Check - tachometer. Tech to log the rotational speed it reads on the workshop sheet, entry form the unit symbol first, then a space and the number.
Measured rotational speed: rpm 1400
